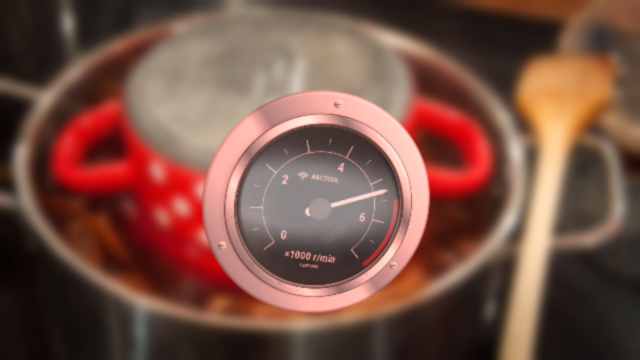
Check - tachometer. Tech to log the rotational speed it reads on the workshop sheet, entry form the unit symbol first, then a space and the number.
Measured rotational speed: rpm 5250
